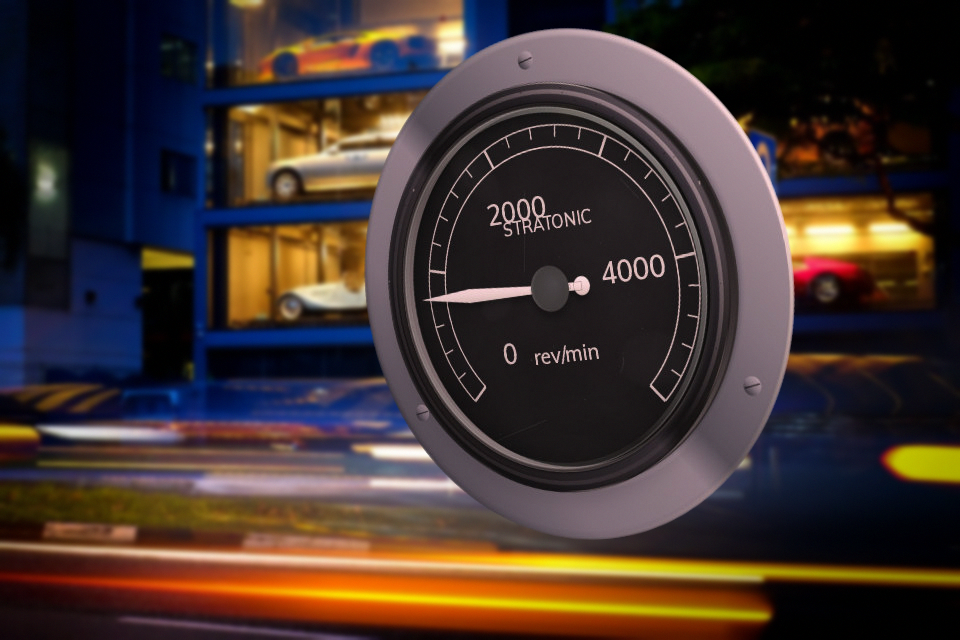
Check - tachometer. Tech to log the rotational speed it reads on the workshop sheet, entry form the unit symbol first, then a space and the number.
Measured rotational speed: rpm 800
